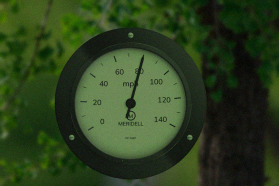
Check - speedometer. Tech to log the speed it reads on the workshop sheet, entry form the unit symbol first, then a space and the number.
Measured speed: mph 80
